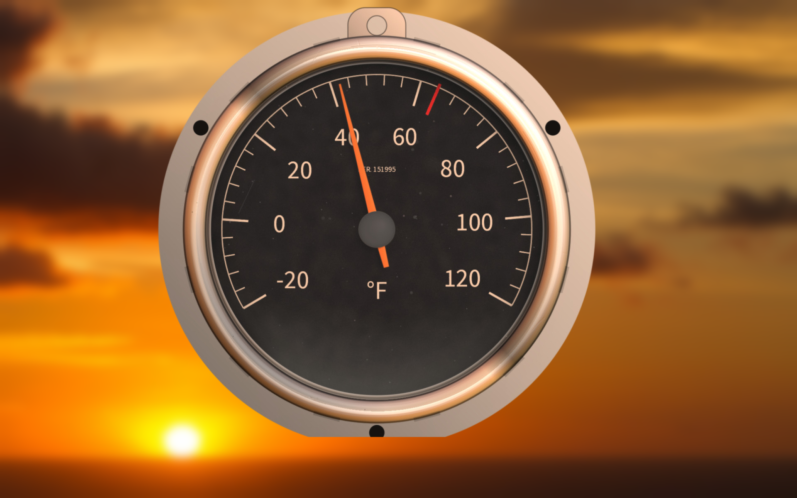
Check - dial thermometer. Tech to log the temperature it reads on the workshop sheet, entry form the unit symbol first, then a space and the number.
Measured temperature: °F 42
